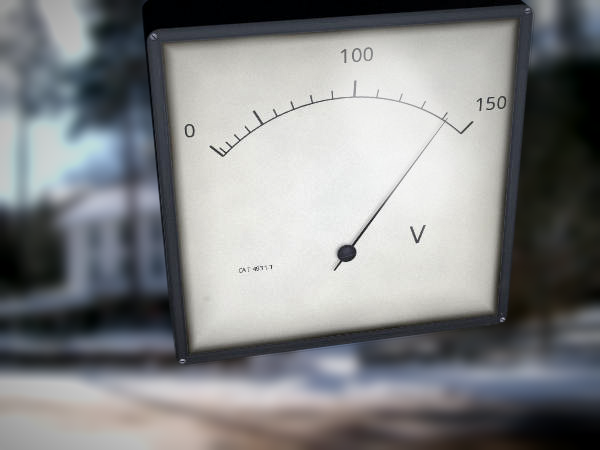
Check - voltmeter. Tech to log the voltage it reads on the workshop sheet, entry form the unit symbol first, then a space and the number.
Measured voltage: V 140
